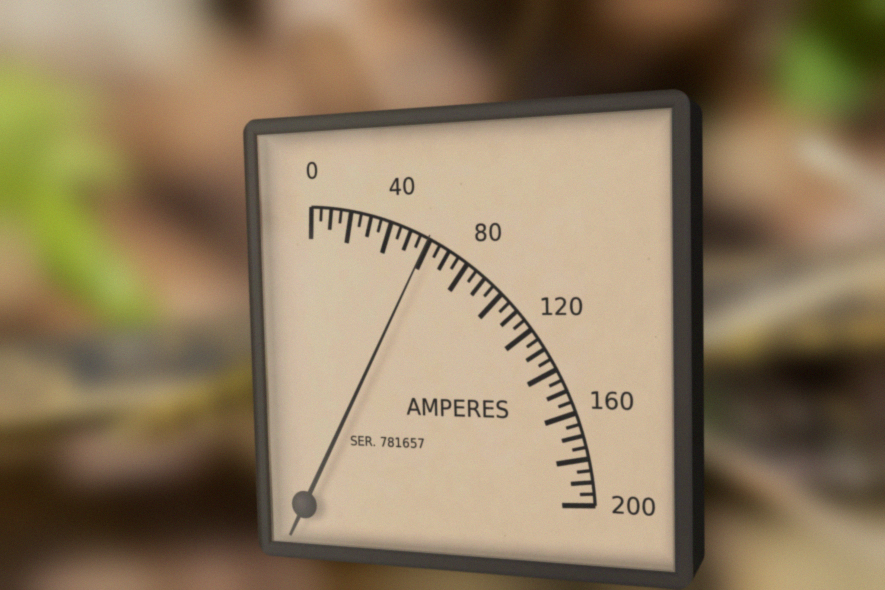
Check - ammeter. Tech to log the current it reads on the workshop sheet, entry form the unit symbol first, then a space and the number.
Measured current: A 60
